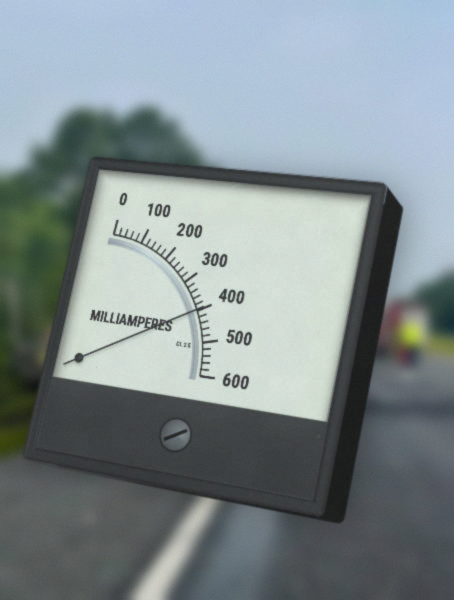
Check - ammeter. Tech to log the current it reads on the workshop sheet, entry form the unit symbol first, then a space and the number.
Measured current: mA 400
